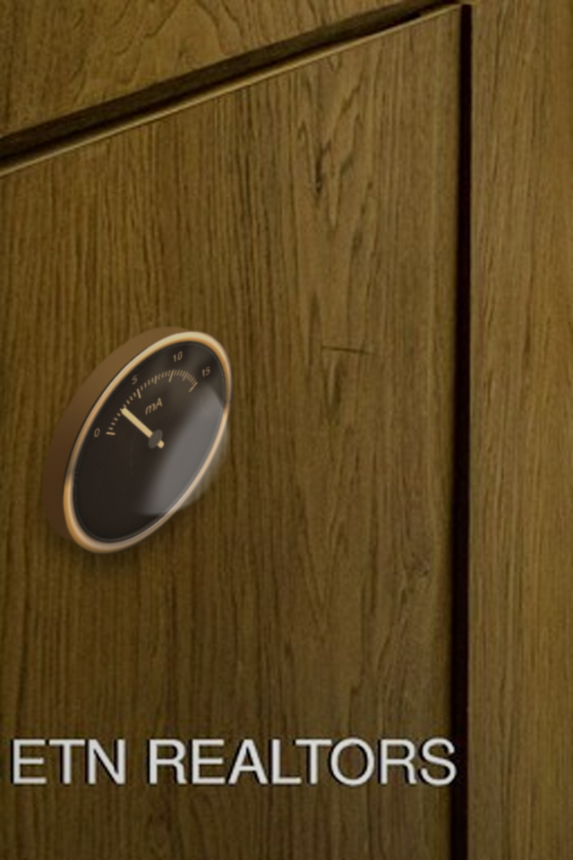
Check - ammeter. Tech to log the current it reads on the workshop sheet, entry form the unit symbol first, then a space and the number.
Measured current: mA 2.5
